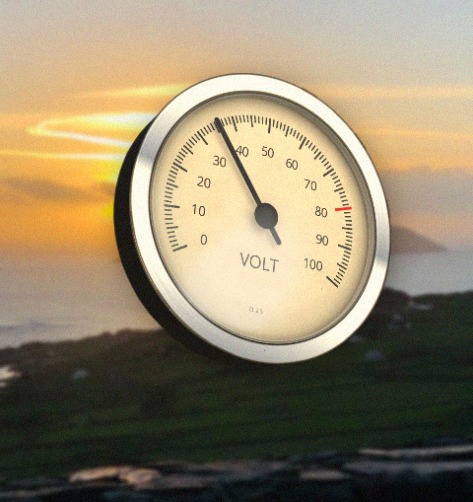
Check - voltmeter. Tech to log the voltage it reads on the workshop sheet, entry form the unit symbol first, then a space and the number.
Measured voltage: V 35
